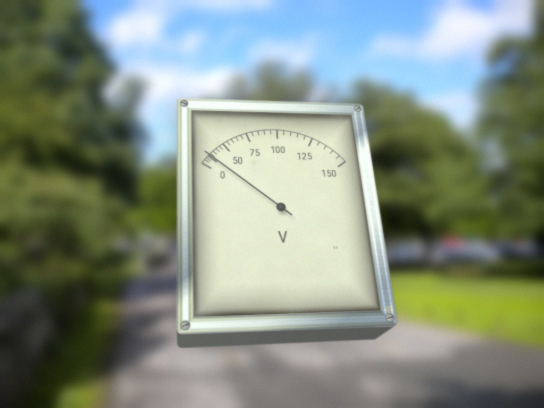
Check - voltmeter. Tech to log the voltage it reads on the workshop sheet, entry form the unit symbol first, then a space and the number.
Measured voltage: V 25
